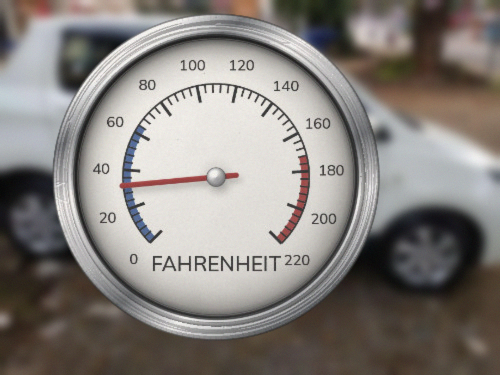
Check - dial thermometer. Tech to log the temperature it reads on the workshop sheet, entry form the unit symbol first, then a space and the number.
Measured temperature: °F 32
